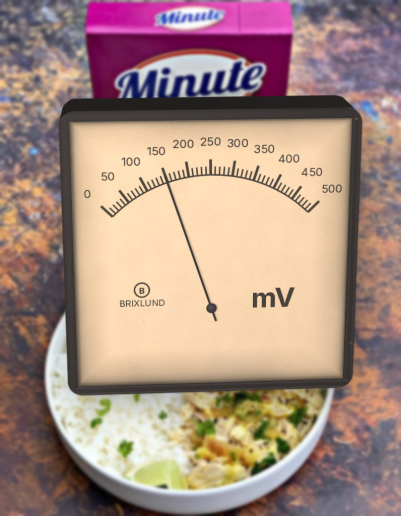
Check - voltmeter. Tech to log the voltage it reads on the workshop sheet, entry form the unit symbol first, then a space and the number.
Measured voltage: mV 150
